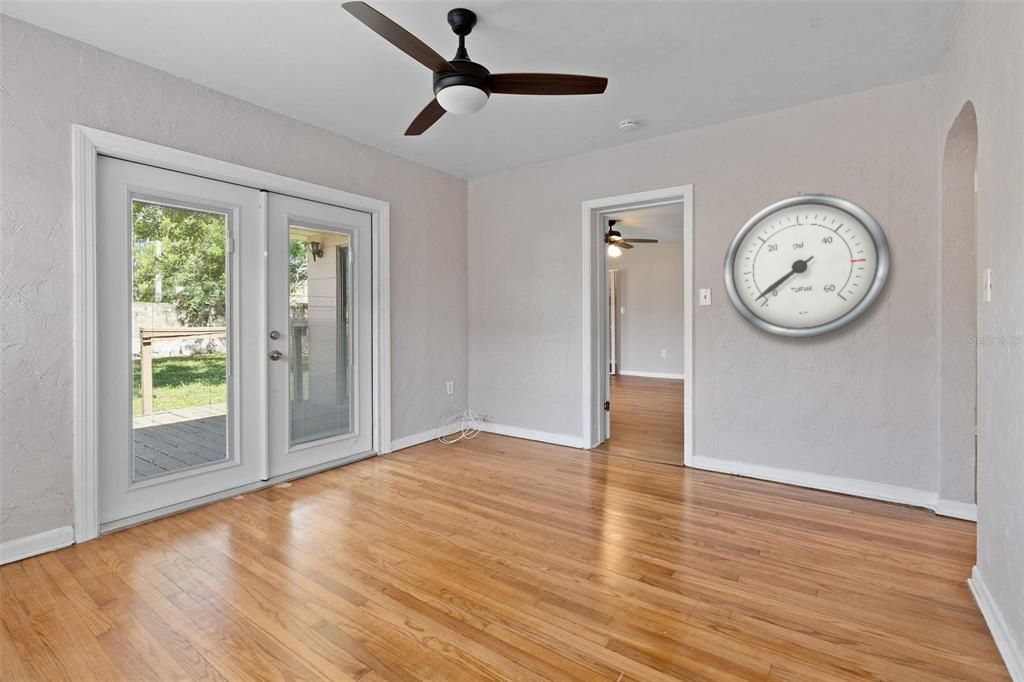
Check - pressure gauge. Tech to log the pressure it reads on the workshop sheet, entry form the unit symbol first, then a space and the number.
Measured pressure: psi 2
